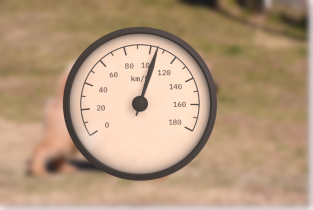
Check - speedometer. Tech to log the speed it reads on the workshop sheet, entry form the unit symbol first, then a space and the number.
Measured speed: km/h 105
